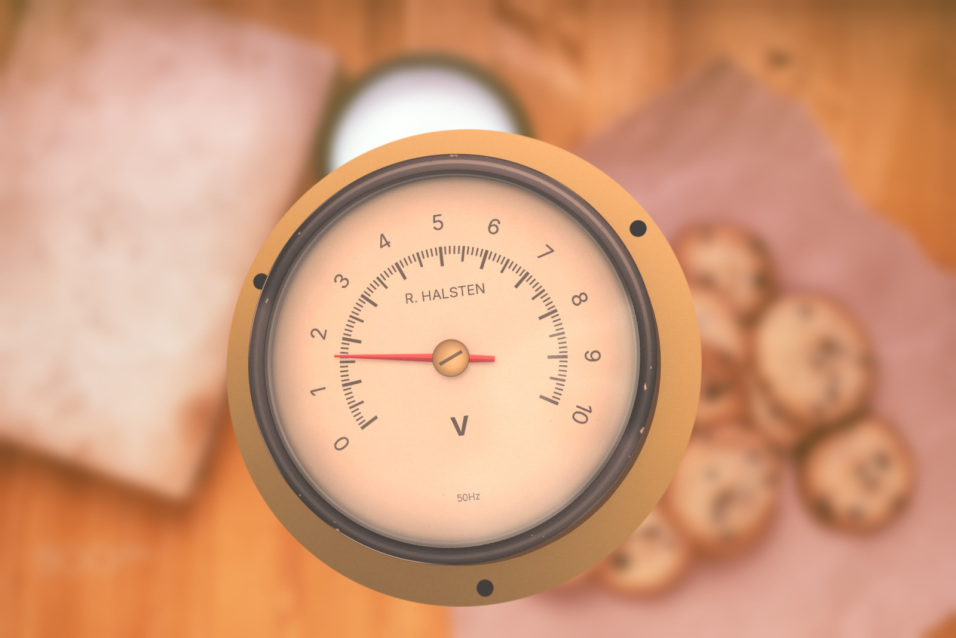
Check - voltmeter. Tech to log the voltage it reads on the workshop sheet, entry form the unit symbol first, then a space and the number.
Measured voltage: V 1.6
